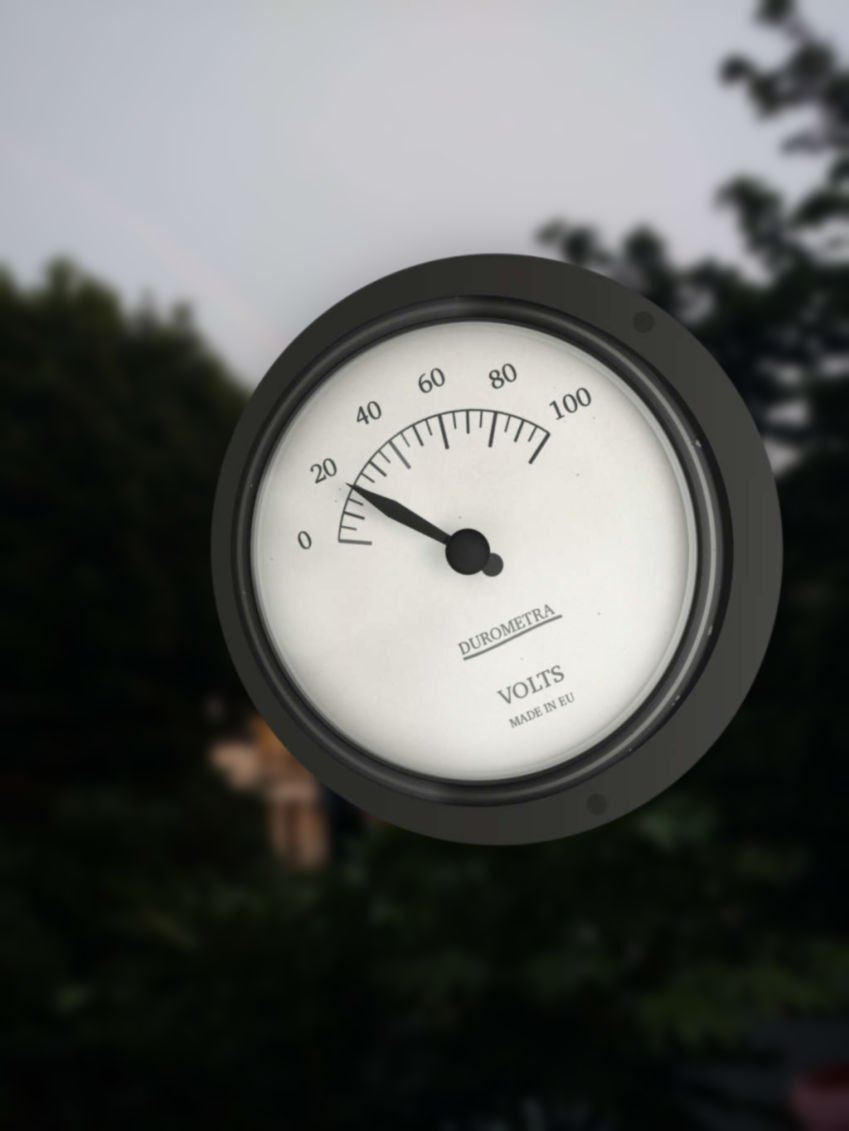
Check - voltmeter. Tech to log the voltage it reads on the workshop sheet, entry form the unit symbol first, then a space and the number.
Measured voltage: V 20
